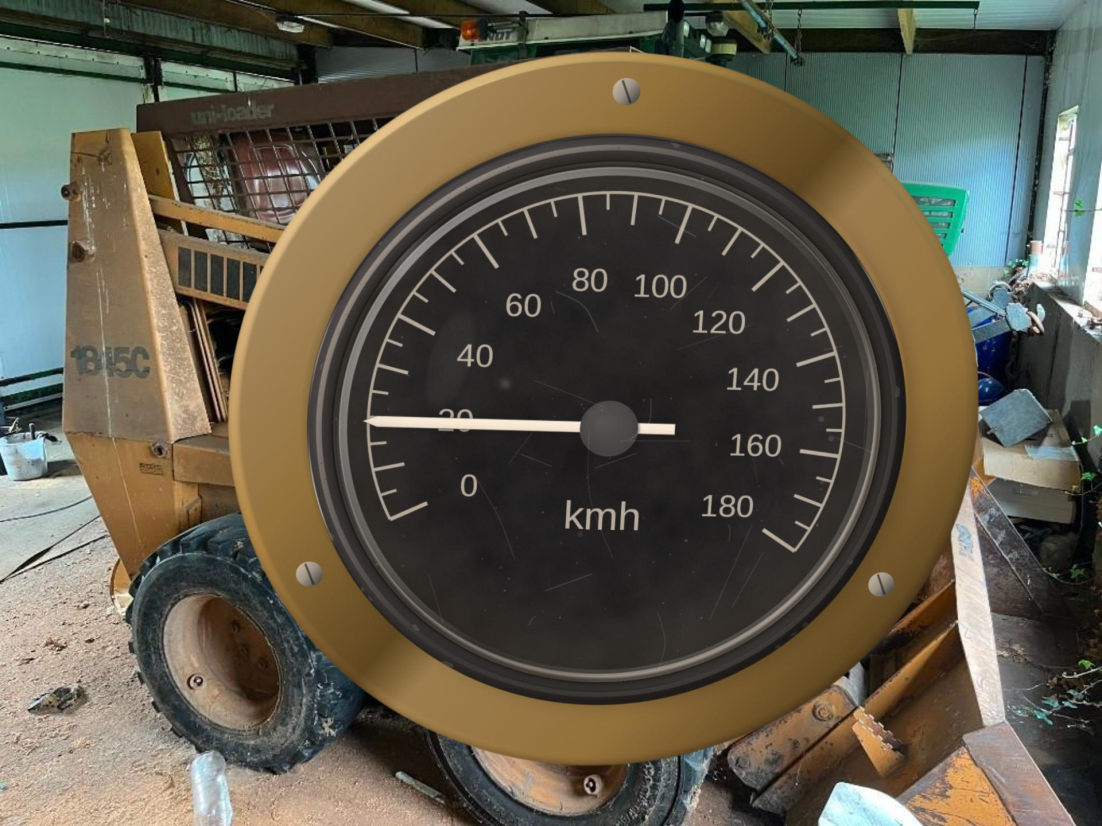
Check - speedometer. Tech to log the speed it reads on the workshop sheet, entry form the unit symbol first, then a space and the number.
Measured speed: km/h 20
